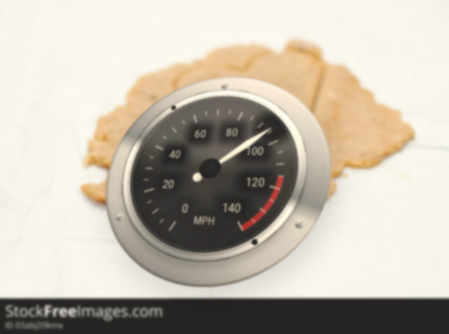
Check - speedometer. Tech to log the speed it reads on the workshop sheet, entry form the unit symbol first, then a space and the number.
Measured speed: mph 95
